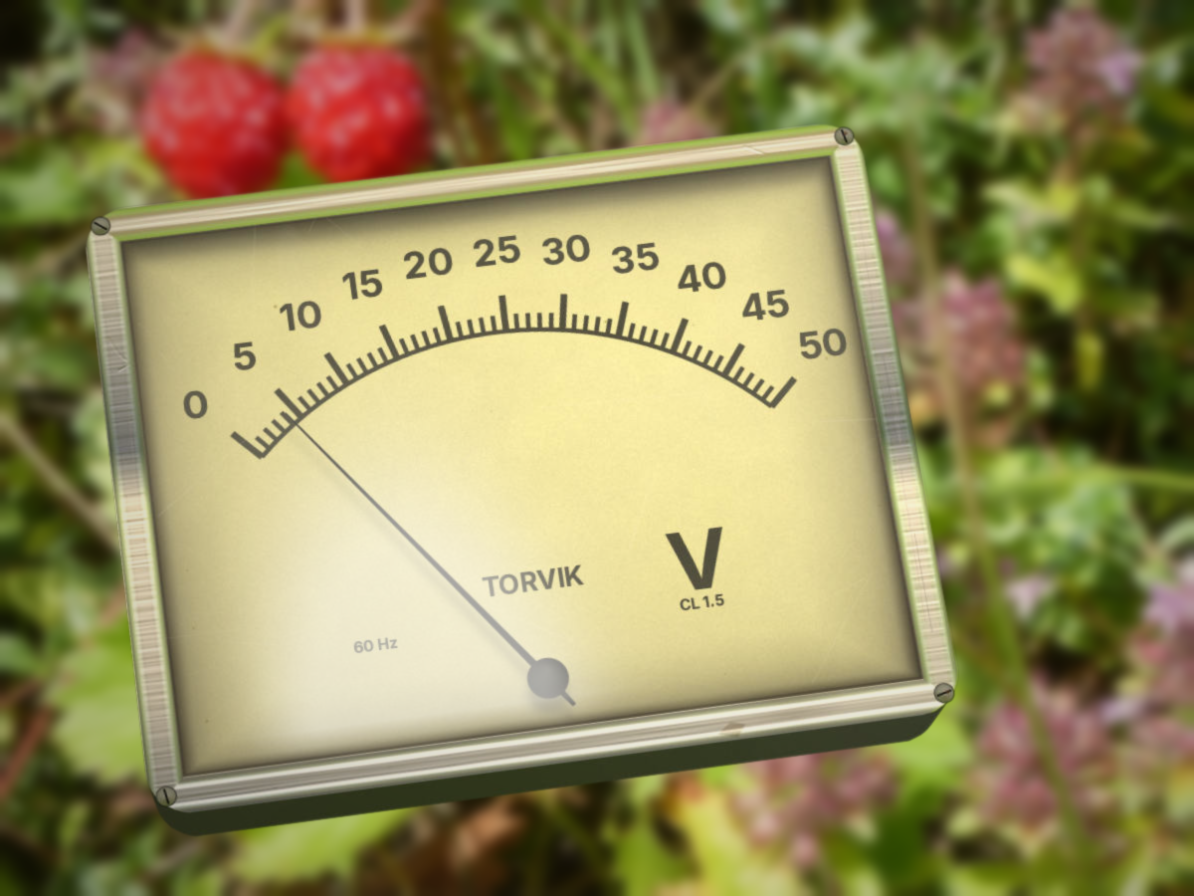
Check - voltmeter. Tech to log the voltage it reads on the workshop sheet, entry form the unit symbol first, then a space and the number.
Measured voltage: V 4
